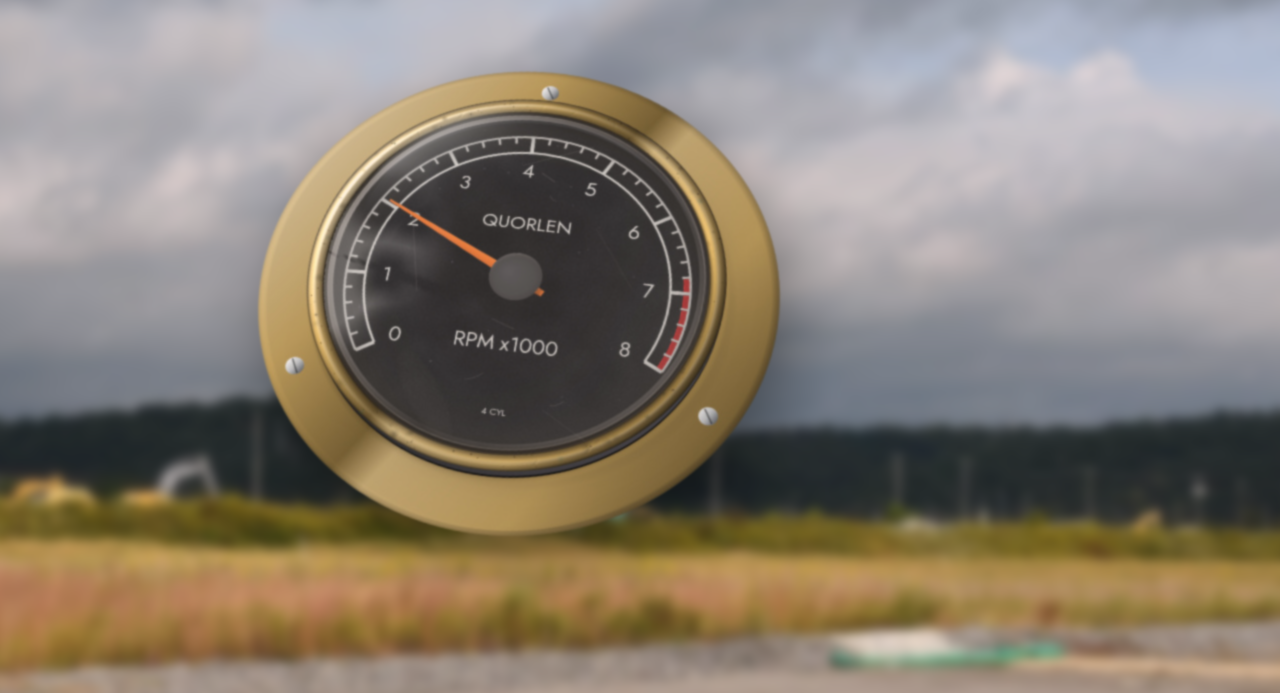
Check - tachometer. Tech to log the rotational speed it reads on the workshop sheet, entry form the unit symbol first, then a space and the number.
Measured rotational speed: rpm 2000
